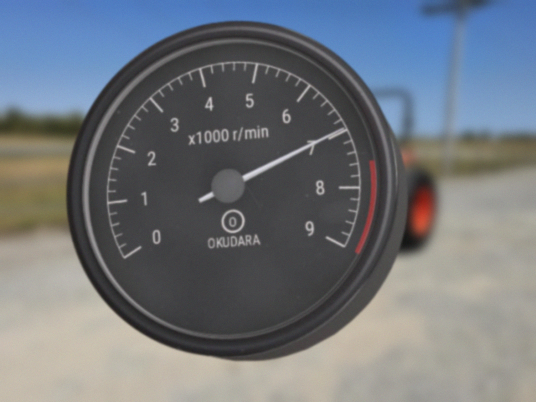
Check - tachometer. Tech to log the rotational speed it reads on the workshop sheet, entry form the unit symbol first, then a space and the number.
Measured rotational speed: rpm 7000
